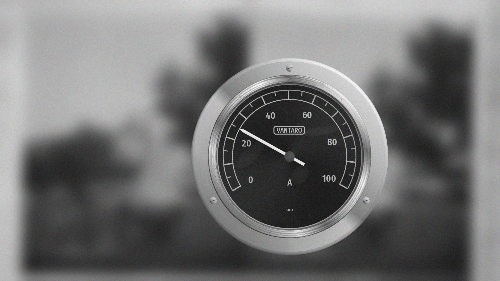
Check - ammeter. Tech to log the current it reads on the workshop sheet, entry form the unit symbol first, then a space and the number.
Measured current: A 25
